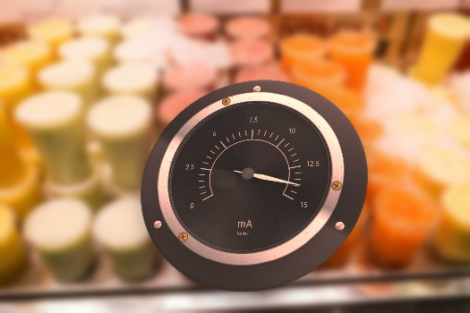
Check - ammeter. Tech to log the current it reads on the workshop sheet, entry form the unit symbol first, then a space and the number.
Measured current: mA 14
